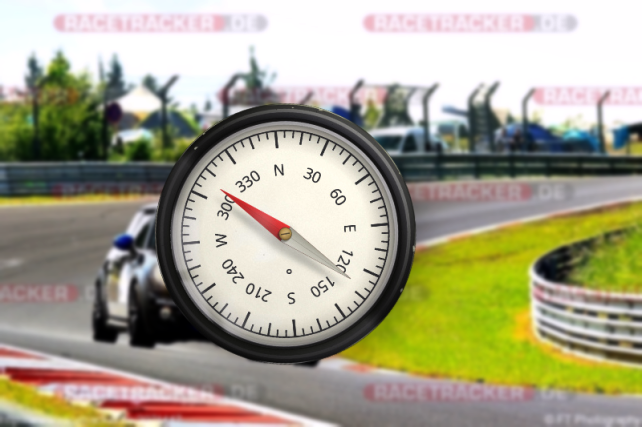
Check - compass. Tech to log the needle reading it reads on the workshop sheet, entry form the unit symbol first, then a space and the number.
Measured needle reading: ° 310
